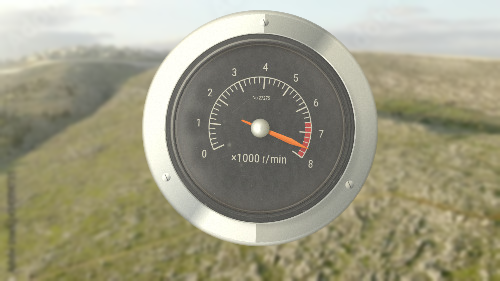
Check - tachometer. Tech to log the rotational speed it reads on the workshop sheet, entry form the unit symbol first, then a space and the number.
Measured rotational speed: rpm 7600
